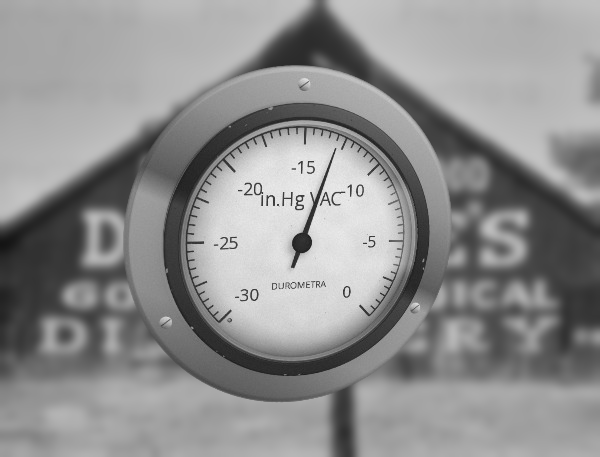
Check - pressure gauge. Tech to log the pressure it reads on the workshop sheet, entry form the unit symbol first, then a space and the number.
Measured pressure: inHg -13
